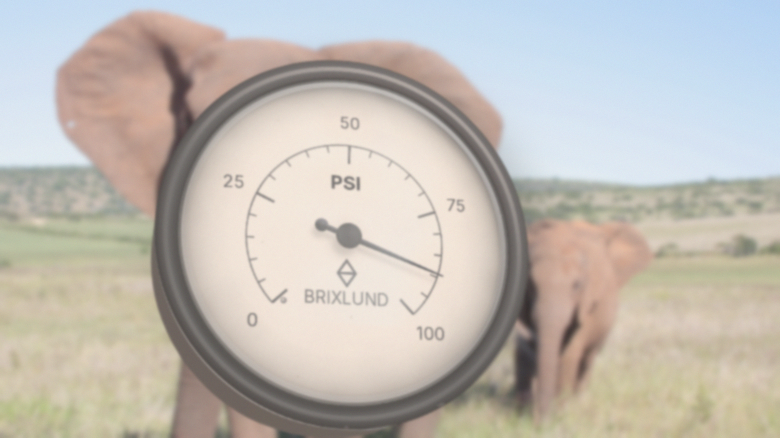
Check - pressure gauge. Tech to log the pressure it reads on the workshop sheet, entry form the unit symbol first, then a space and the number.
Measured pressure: psi 90
